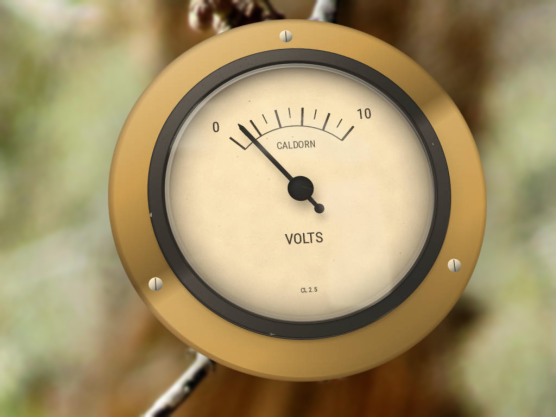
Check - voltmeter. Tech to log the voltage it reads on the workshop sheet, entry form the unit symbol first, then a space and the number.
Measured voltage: V 1
